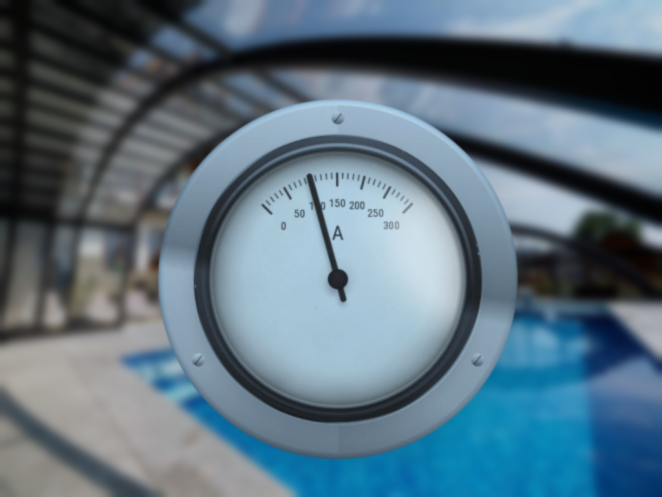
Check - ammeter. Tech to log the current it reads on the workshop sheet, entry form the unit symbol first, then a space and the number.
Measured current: A 100
